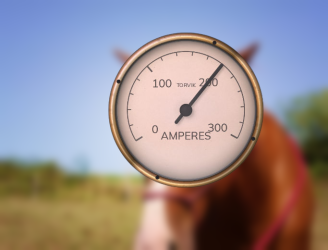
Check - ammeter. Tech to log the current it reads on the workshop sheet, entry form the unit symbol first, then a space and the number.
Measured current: A 200
